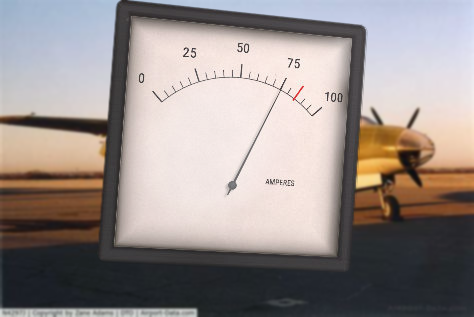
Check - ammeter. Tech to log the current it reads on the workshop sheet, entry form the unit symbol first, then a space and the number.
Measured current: A 75
